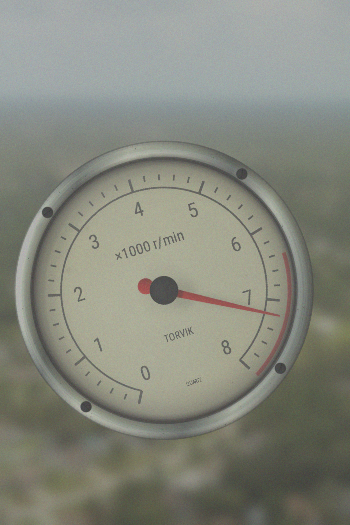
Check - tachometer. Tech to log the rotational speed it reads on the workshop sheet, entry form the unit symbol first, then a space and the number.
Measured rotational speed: rpm 7200
